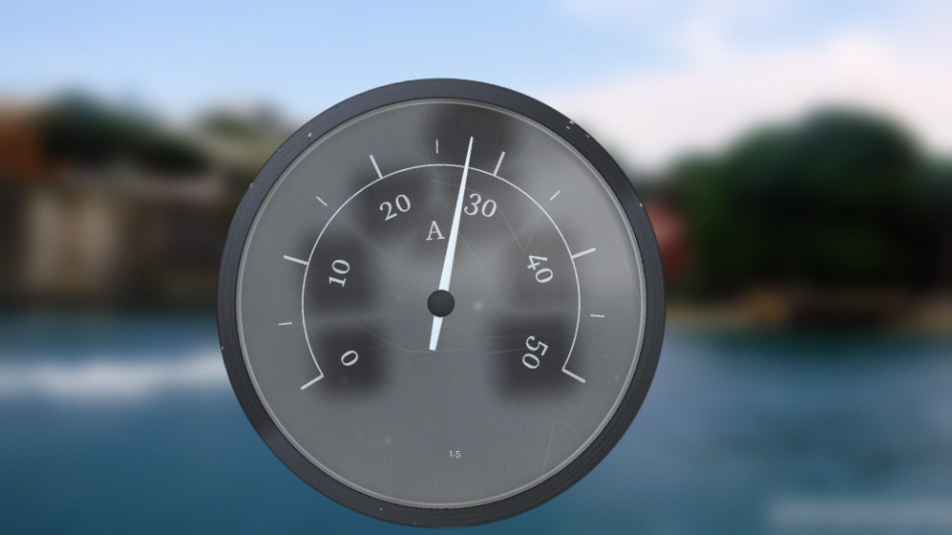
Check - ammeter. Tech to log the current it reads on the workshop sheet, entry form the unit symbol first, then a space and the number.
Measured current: A 27.5
